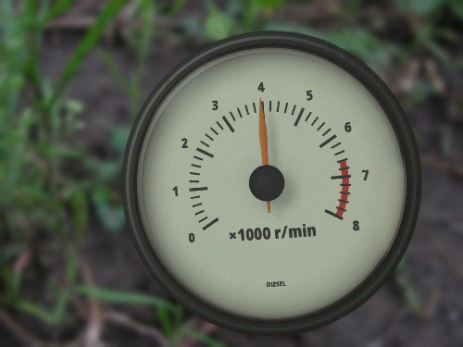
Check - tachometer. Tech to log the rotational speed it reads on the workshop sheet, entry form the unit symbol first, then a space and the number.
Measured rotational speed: rpm 4000
